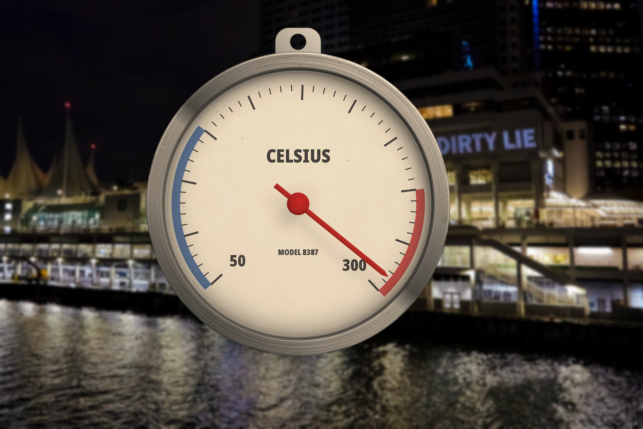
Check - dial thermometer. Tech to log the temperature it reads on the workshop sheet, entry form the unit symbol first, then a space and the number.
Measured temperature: °C 292.5
